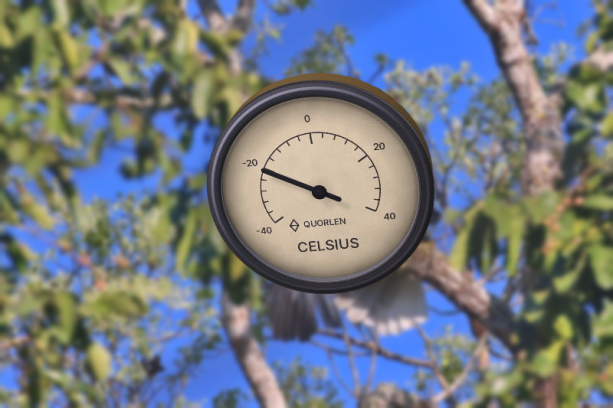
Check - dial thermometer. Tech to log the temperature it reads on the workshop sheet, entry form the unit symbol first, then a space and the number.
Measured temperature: °C -20
